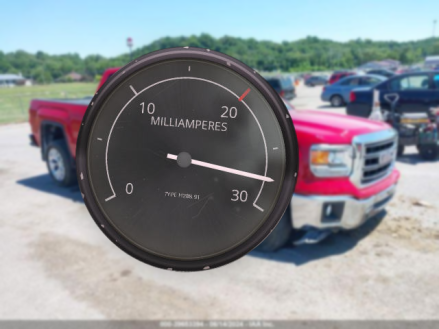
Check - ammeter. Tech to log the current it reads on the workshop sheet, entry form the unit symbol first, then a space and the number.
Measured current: mA 27.5
